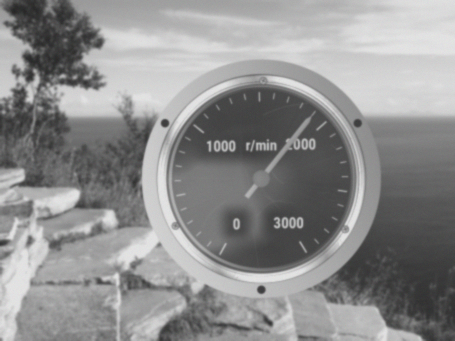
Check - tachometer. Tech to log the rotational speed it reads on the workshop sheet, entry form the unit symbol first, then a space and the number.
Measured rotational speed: rpm 1900
